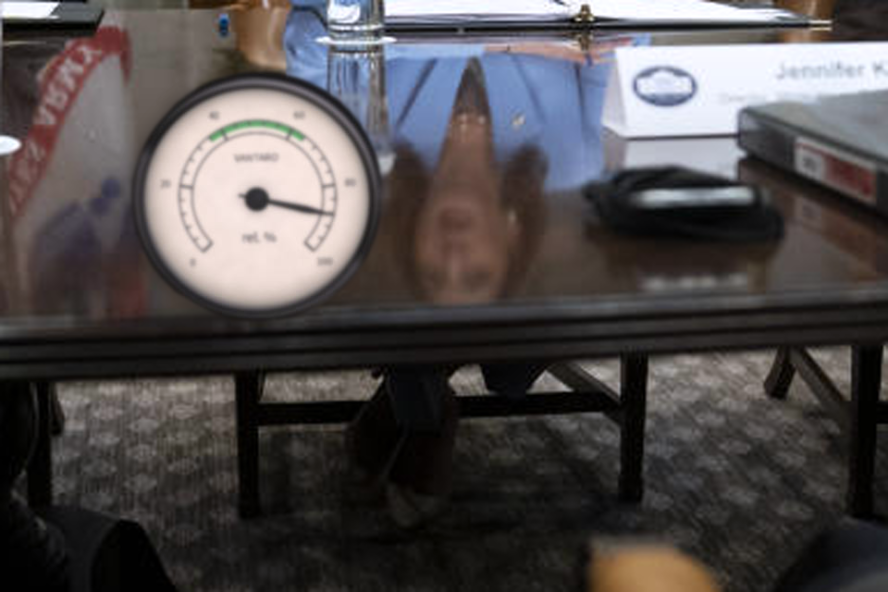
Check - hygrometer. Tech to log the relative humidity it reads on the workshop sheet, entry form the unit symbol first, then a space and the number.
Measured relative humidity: % 88
